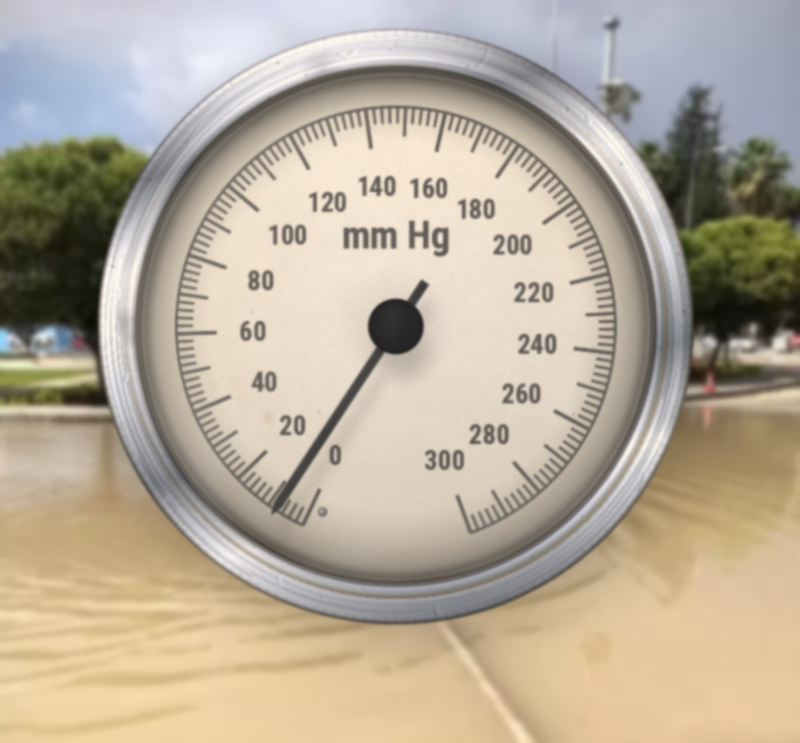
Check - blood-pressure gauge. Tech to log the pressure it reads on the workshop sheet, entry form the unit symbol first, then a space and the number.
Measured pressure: mmHg 8
